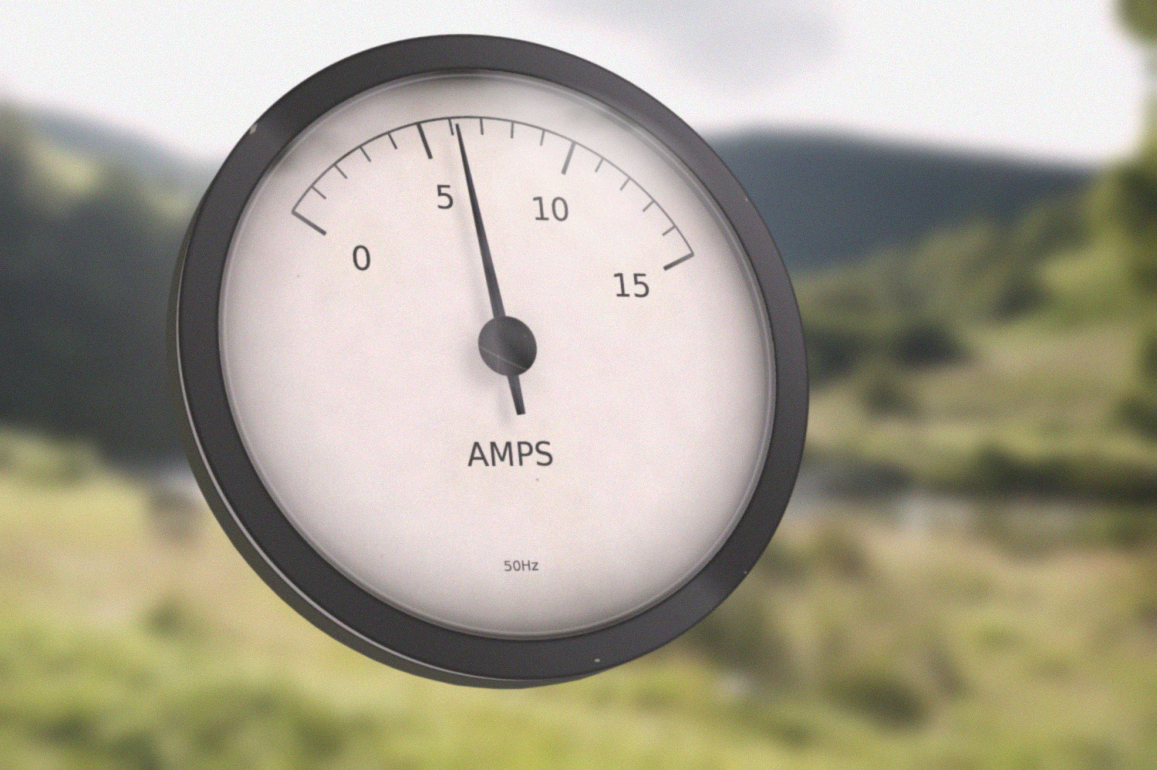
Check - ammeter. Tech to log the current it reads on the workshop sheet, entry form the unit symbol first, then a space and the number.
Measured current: A 6
